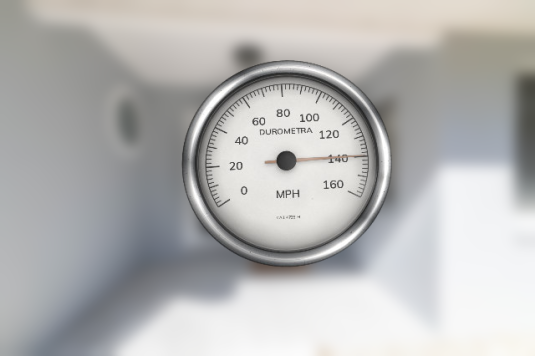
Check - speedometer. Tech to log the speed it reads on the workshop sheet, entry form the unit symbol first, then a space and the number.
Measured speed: mph 140
